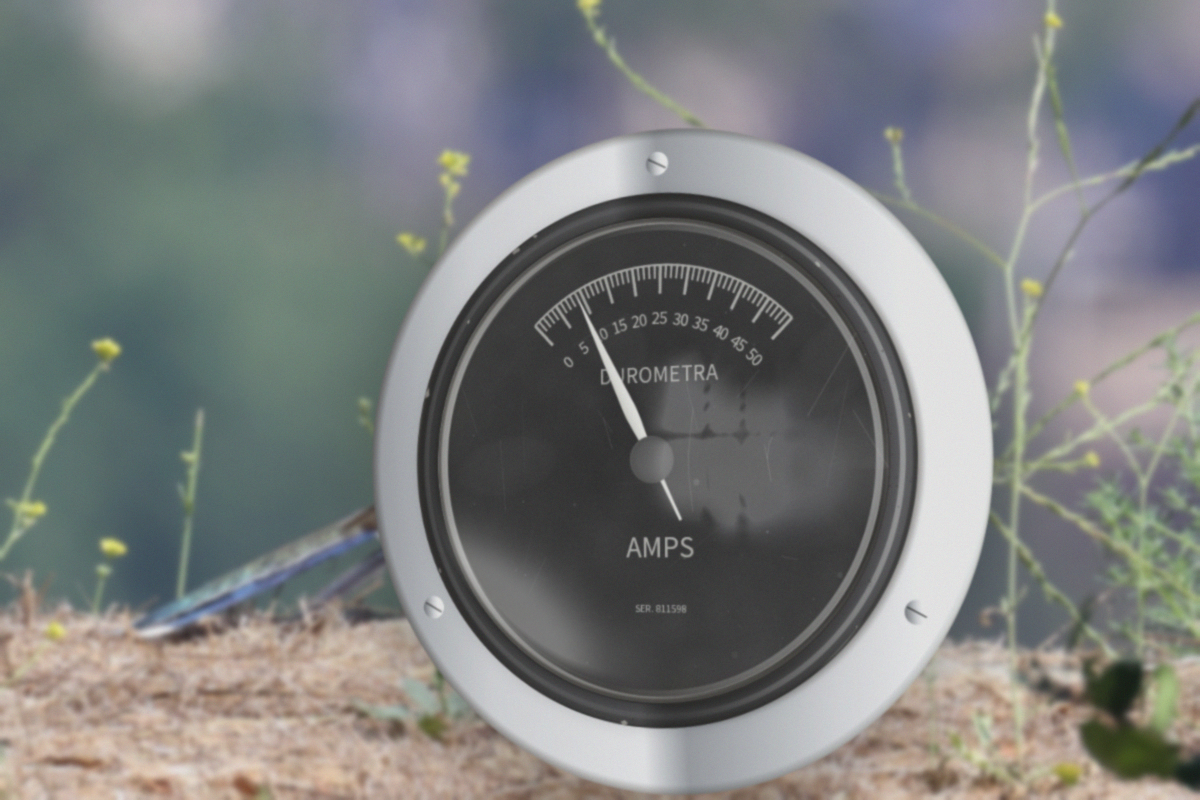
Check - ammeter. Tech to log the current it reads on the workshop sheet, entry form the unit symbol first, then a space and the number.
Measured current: A 10
